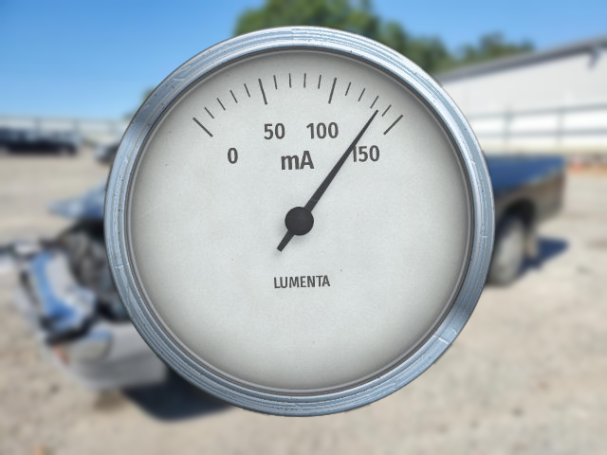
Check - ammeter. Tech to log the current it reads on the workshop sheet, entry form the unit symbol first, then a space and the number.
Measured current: mA 135
